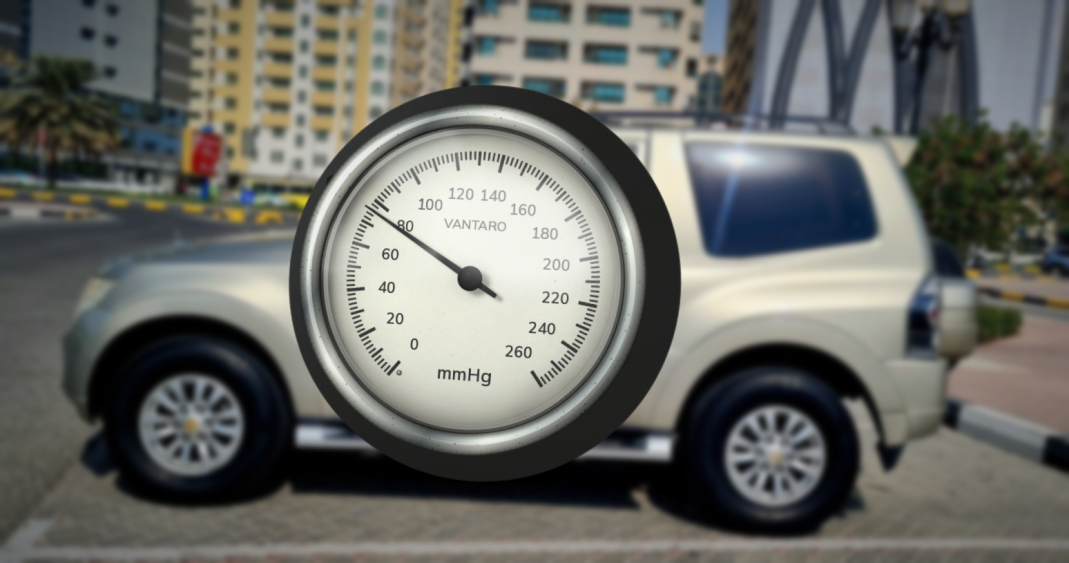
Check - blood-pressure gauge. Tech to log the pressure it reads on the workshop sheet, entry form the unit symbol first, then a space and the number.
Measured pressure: mmHg 76
